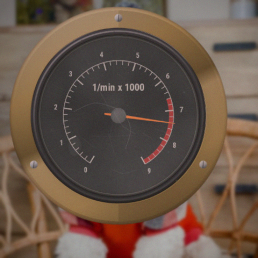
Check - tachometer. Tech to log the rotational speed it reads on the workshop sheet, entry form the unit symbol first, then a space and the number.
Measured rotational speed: rpm 7400
